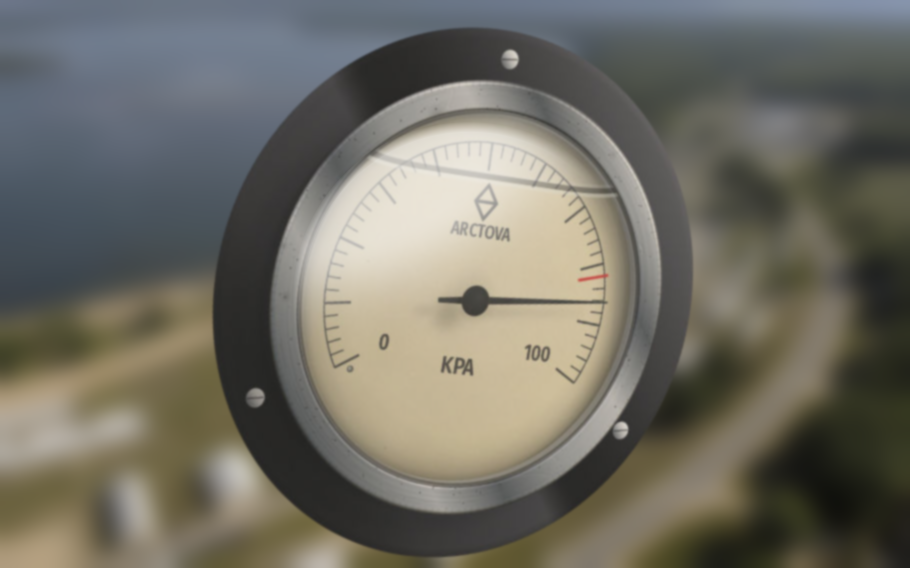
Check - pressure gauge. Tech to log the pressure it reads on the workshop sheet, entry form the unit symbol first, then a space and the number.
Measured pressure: kPa 86
